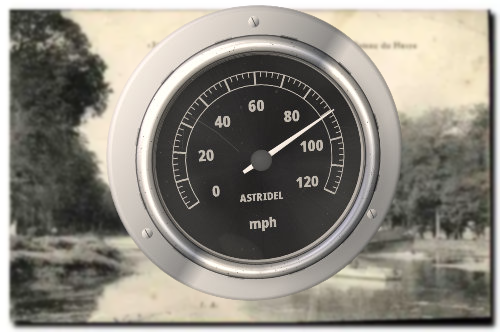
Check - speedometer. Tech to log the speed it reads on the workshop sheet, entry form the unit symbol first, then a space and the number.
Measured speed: mph 90
